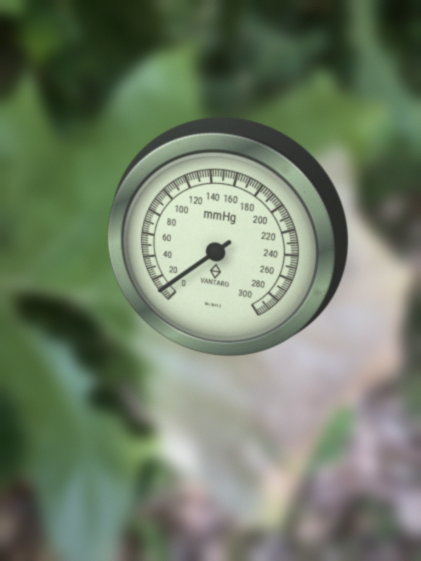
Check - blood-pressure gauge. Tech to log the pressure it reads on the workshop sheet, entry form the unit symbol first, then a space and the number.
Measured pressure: mmHg 10
